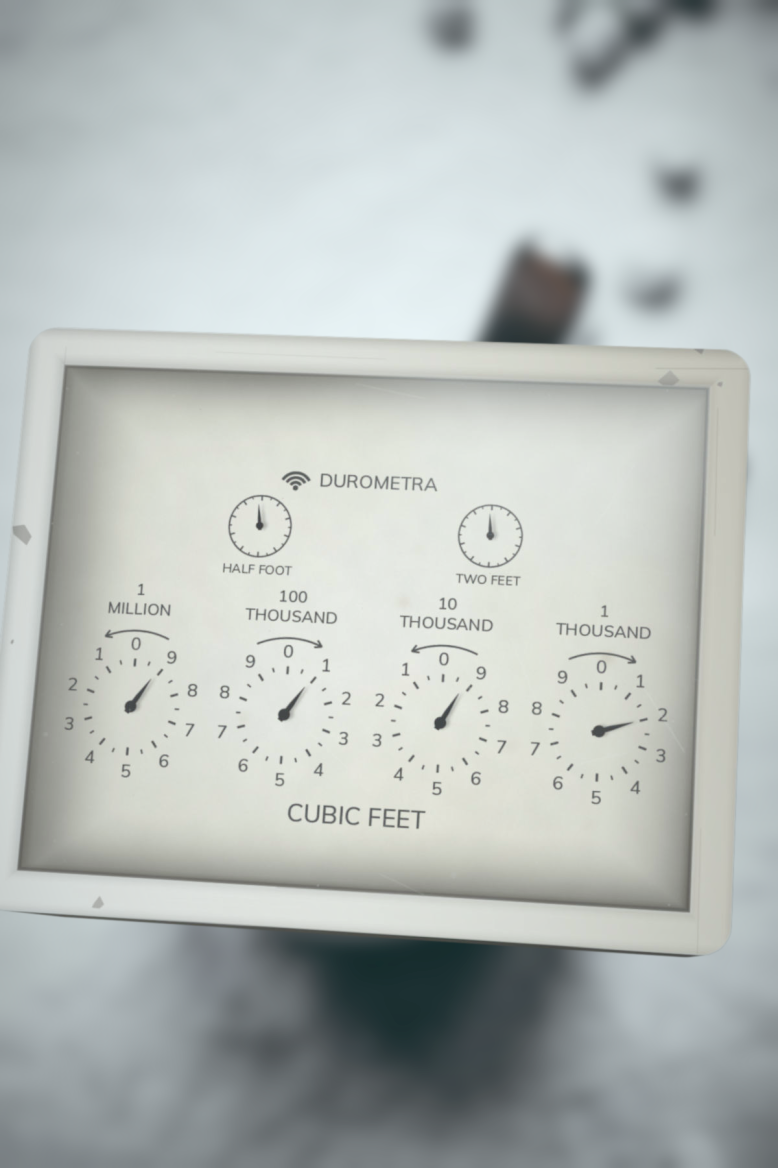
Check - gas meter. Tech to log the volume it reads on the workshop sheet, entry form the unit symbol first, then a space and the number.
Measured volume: ft³ 909200
